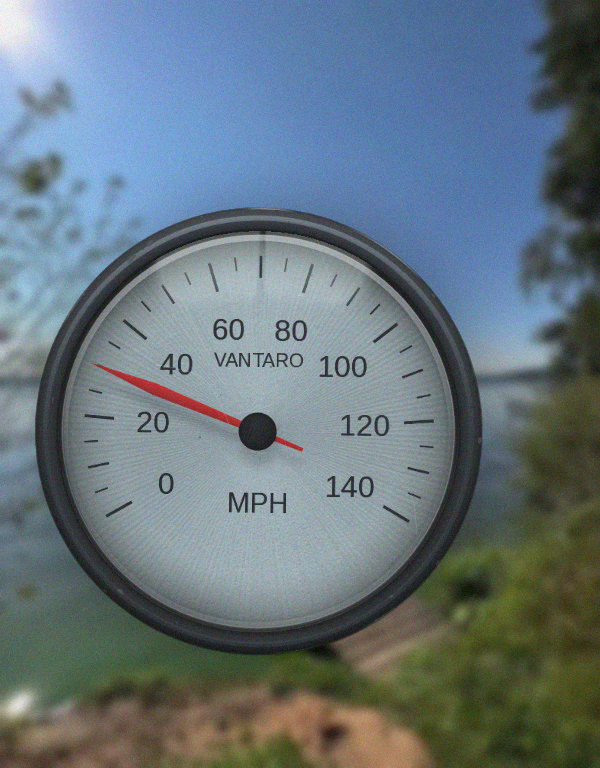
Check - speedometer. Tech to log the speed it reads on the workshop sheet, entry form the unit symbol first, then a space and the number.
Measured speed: mph 30
